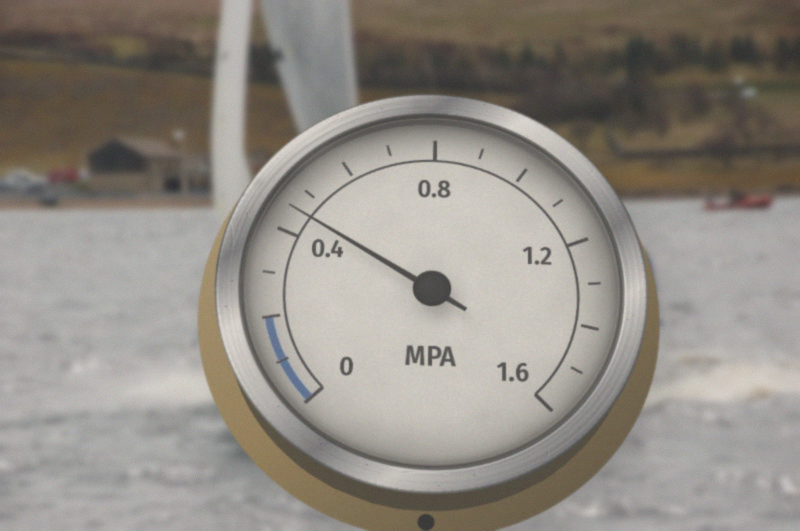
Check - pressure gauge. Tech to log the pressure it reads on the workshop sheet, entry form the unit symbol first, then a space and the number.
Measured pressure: MPa 0.45
